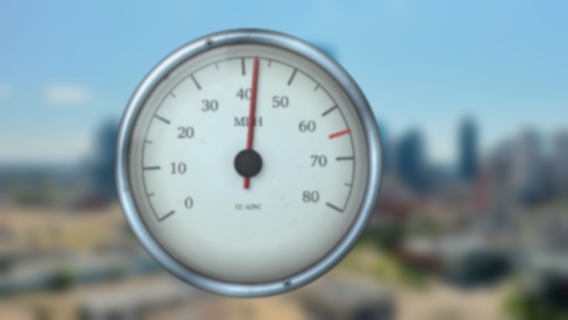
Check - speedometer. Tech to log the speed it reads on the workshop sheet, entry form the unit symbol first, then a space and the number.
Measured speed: mph 42.5
